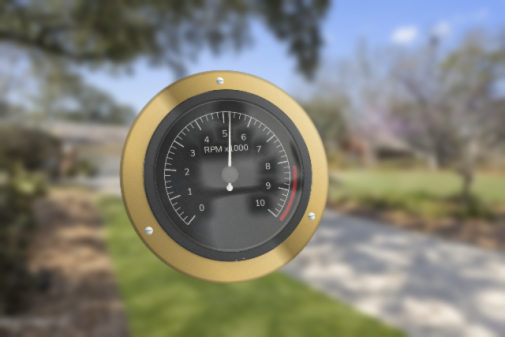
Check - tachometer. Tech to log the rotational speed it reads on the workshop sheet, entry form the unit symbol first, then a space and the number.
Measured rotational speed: rpm 5200
